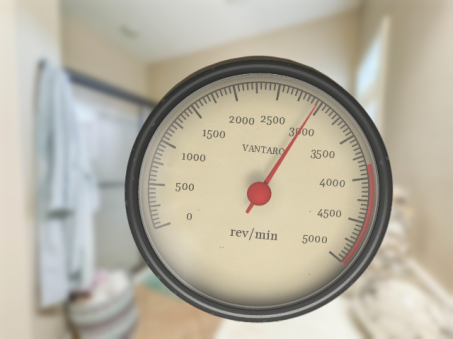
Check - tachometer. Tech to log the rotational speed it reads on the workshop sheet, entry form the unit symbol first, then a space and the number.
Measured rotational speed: rpm 2950
